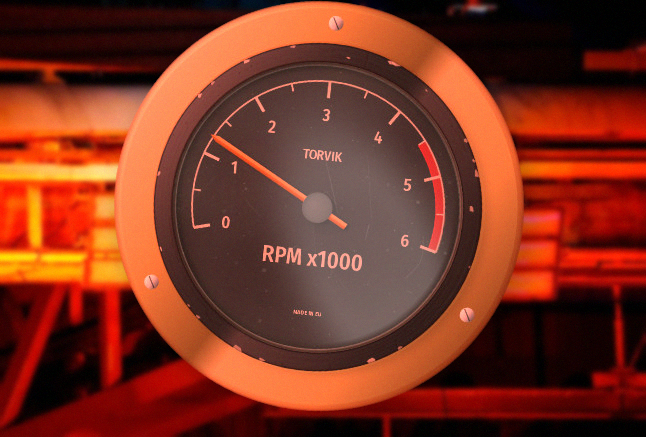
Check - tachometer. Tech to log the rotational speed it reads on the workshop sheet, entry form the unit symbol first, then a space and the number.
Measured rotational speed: rpm 1250
